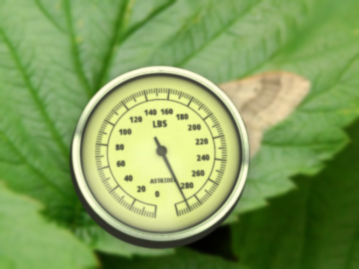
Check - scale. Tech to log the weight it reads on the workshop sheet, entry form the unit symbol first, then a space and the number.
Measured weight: lb 290
